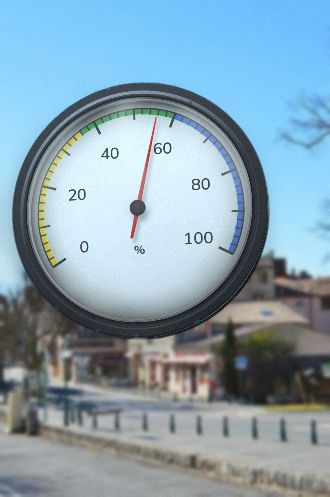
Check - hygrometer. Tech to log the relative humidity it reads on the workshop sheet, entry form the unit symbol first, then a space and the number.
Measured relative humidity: % 56
